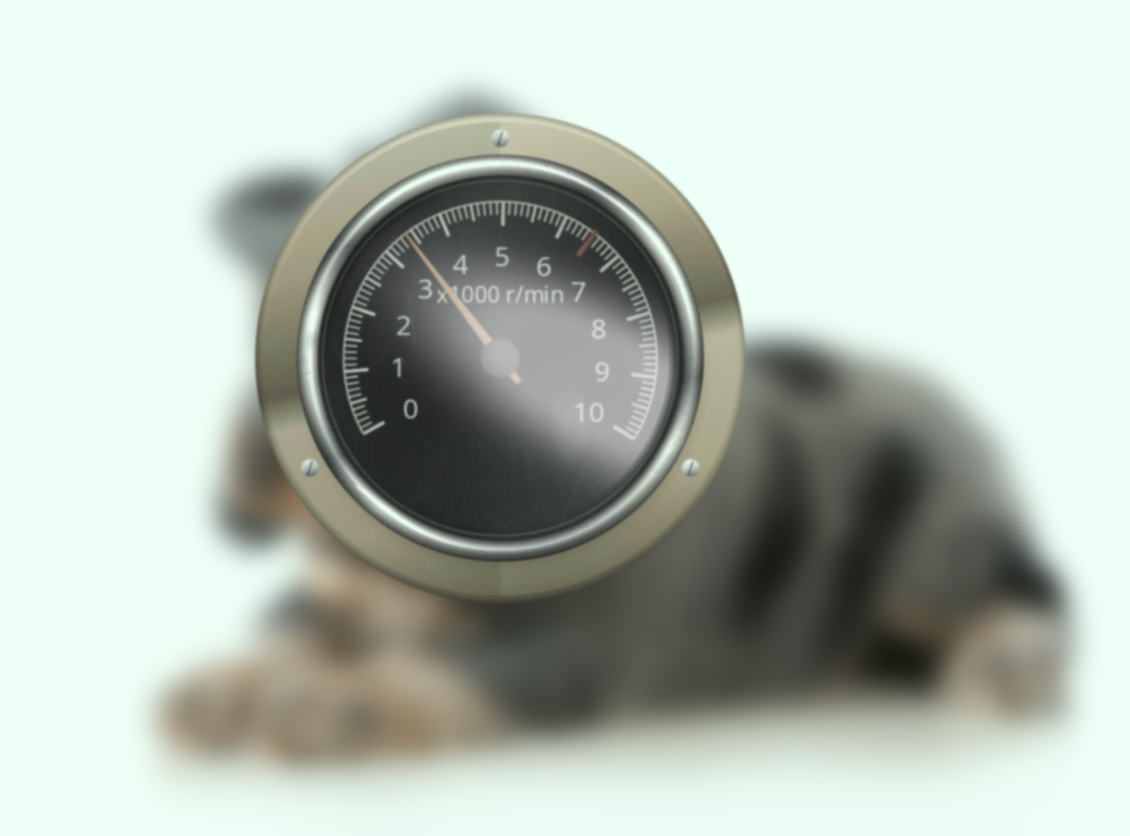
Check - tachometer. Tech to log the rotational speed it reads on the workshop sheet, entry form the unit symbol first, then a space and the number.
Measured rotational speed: rpm 3400
